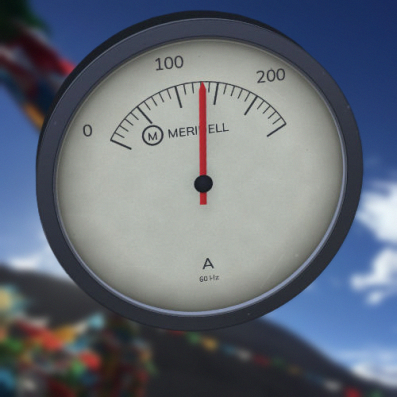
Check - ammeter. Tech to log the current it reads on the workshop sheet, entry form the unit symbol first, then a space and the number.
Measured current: A 130
